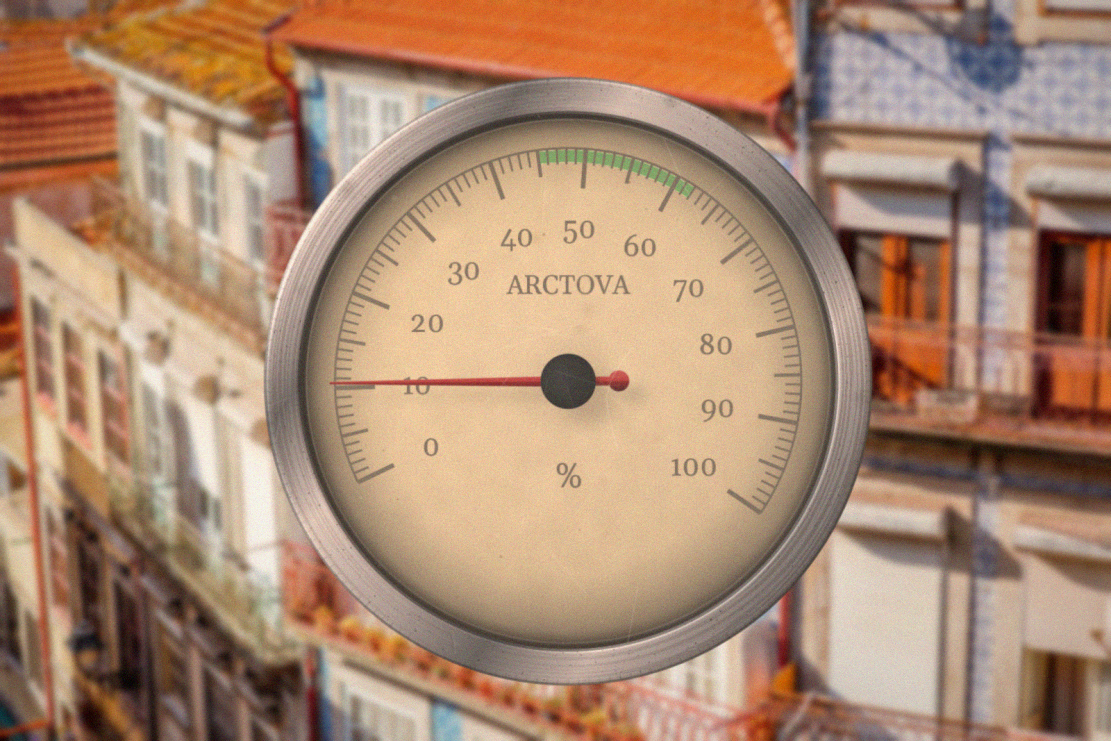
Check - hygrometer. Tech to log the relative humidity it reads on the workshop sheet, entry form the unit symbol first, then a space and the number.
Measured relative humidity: % 10.5
